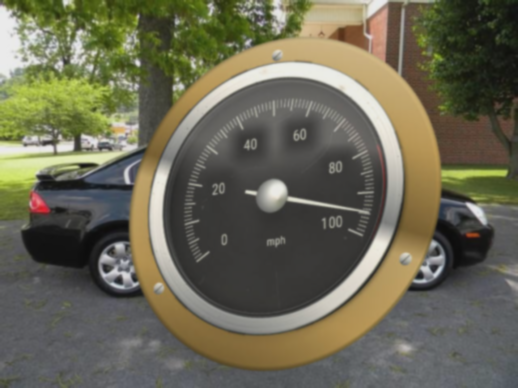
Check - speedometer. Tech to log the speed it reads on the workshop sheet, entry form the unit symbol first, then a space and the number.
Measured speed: mph 95
